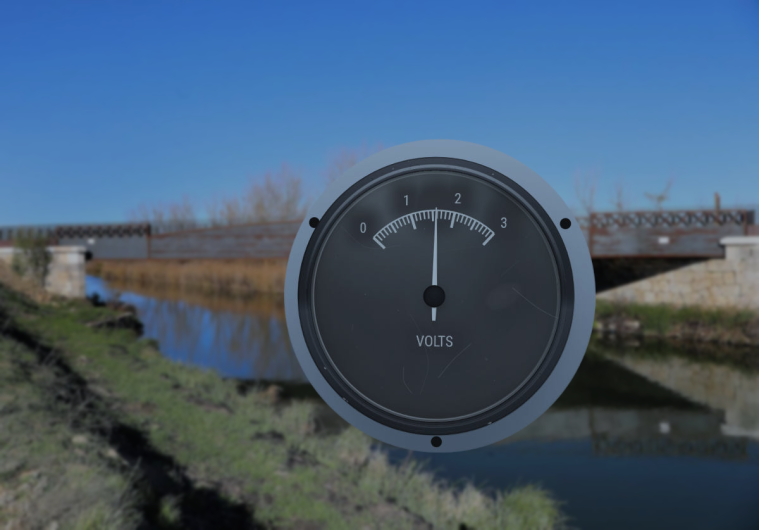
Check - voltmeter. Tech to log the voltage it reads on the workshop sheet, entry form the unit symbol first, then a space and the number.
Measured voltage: V 1.6
